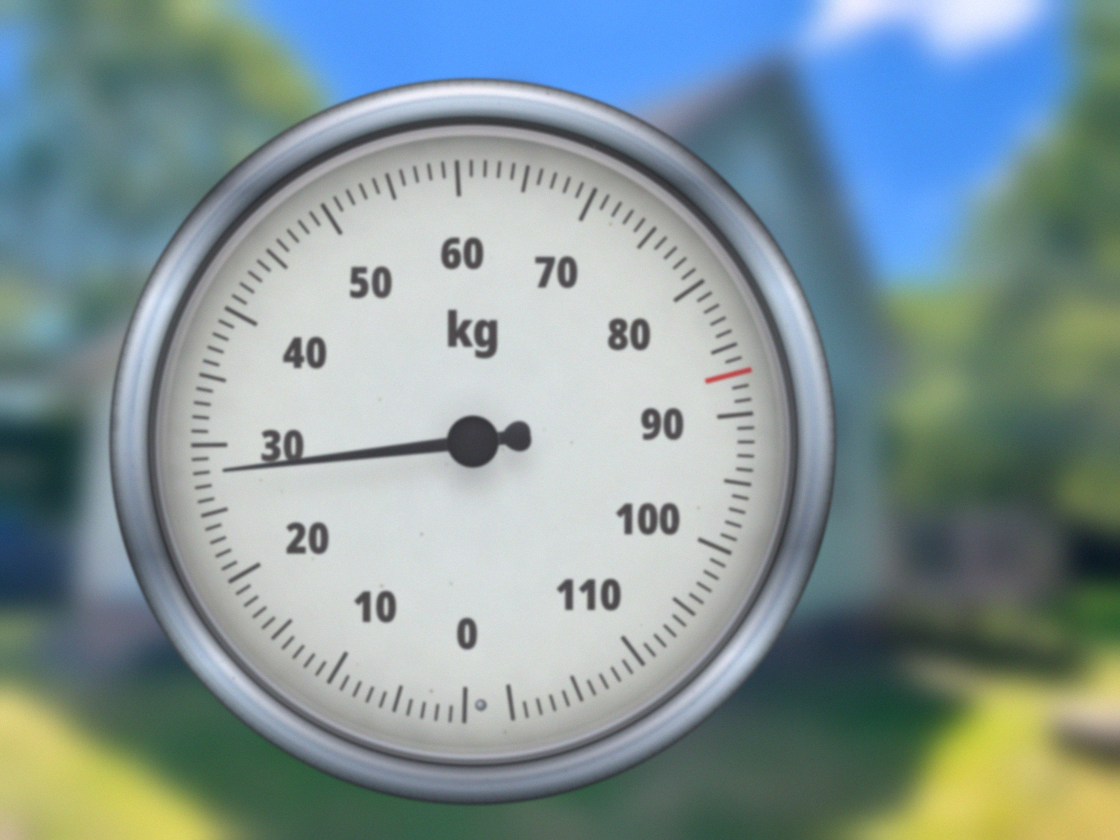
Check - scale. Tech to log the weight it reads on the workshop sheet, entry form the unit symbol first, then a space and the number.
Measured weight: kg 28
